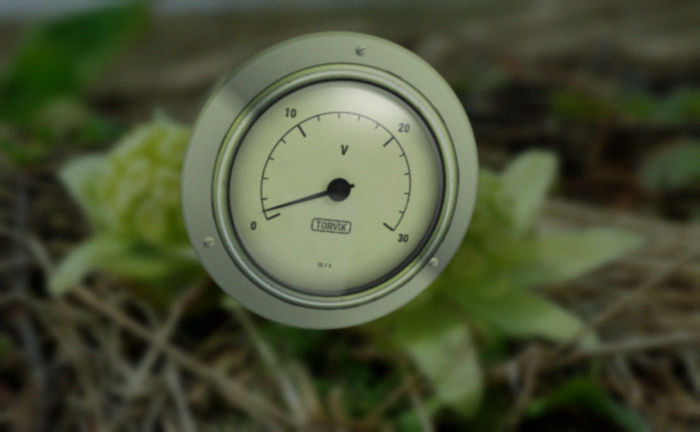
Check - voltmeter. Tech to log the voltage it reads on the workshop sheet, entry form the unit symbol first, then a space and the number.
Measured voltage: V 1
